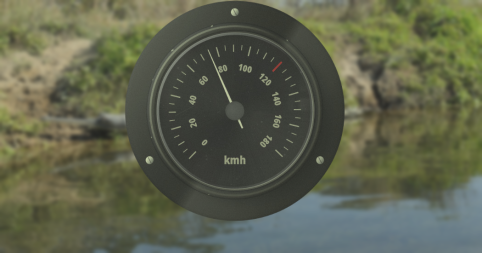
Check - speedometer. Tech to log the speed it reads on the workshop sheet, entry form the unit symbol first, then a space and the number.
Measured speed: km/h 75
